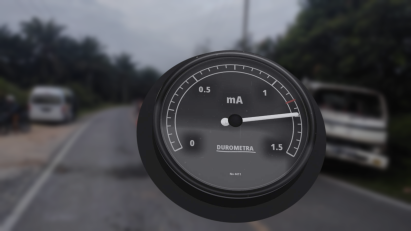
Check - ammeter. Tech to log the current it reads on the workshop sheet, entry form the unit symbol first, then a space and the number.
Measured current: mA 1.25
